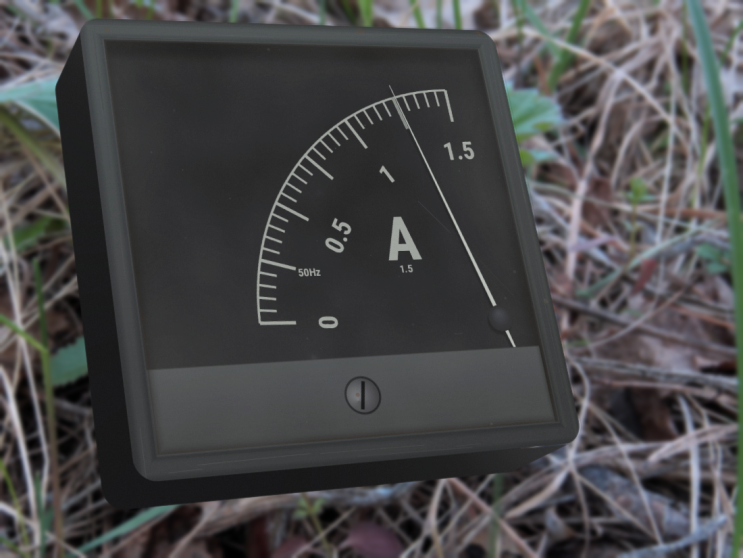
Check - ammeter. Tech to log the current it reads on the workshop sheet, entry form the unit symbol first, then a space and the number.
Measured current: A 1.25
